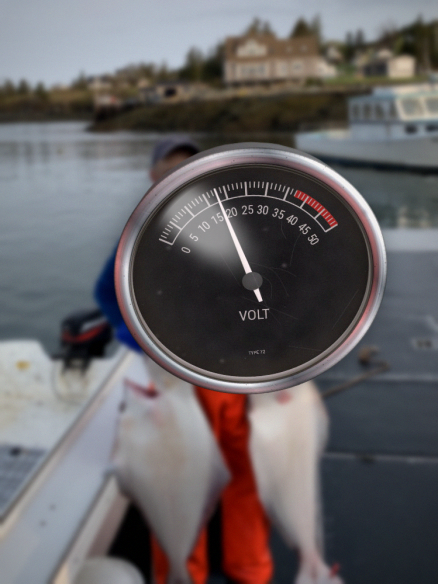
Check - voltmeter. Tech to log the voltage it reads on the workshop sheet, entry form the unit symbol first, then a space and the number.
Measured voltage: V 18
